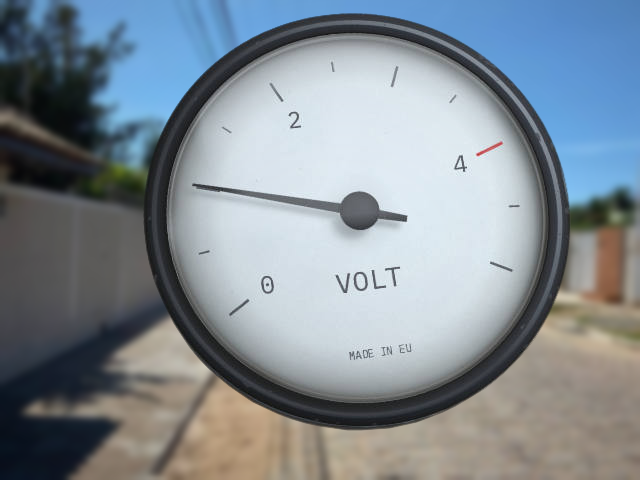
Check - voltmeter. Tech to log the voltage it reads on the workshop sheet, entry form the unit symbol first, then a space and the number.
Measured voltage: V 1
